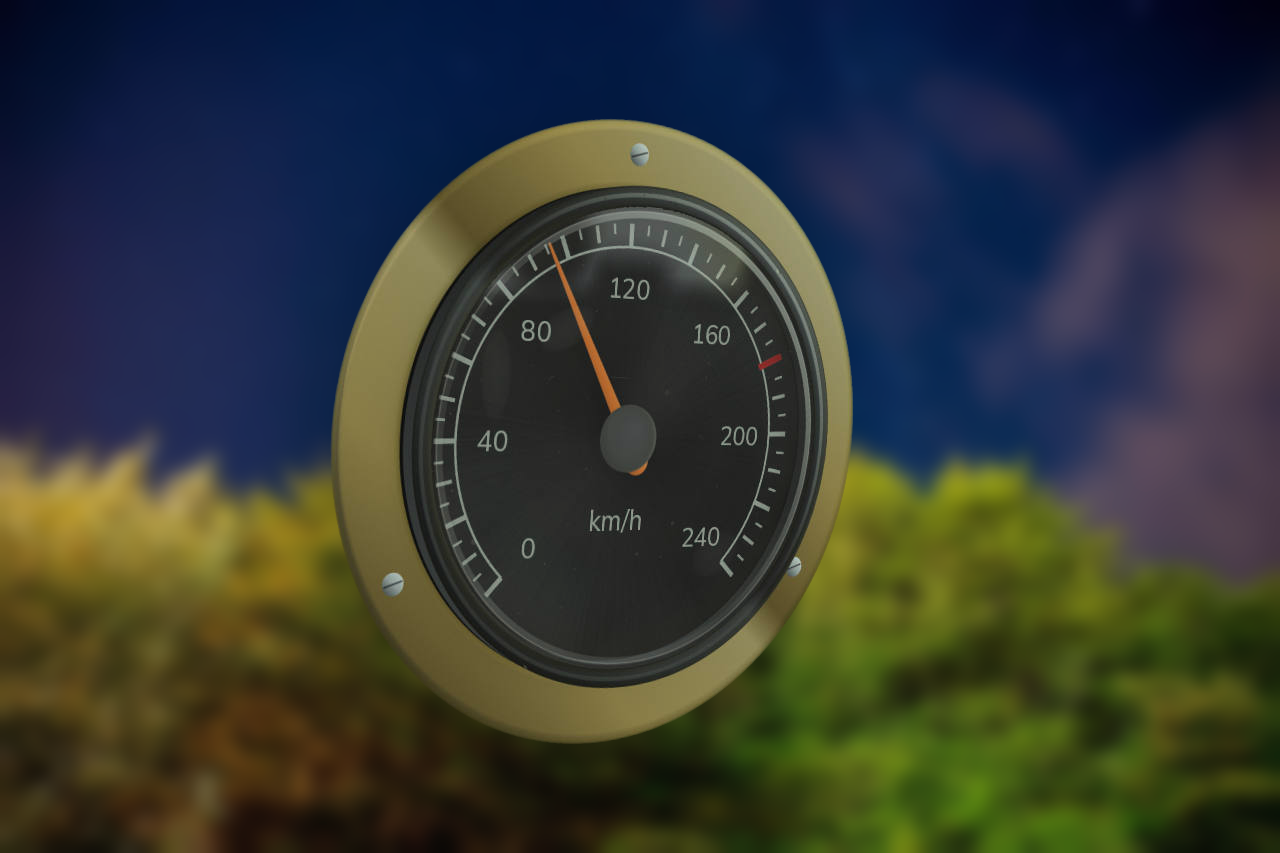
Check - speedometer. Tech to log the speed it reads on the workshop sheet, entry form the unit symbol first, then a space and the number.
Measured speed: km/h 95
